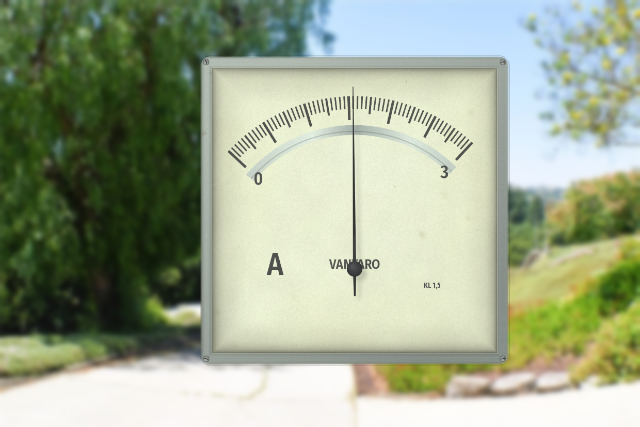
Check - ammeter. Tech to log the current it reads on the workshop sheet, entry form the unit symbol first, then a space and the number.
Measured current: A 1.55
